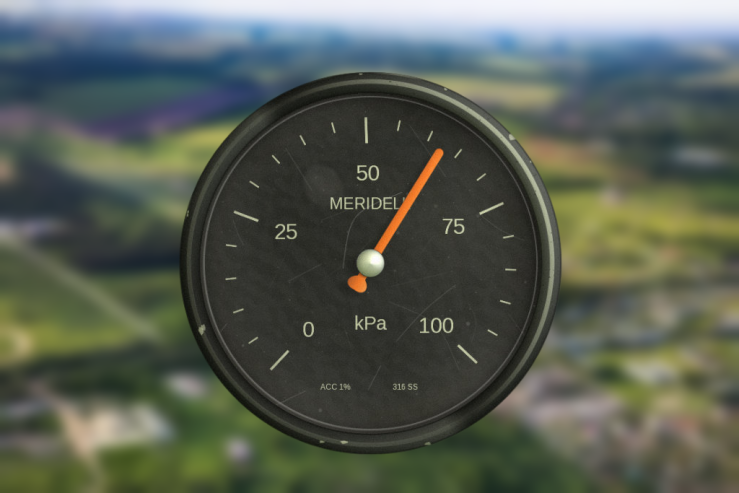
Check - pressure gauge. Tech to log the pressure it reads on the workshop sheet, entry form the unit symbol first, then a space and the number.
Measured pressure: kPa 62.5
